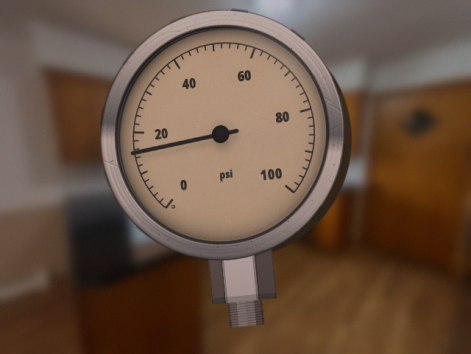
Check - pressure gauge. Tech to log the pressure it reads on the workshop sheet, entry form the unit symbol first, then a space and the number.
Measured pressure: psi 15
